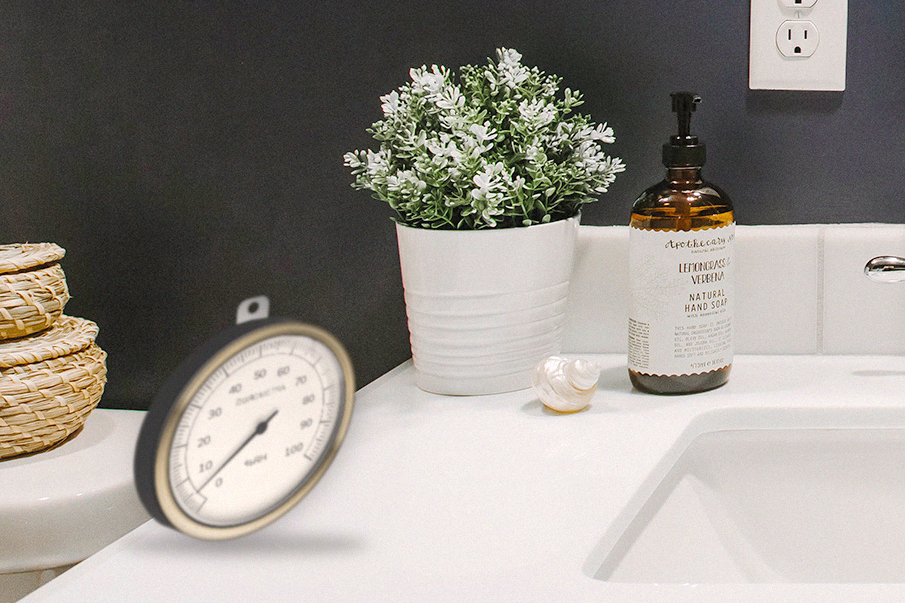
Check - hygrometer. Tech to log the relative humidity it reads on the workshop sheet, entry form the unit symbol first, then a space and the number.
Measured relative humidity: % 5
